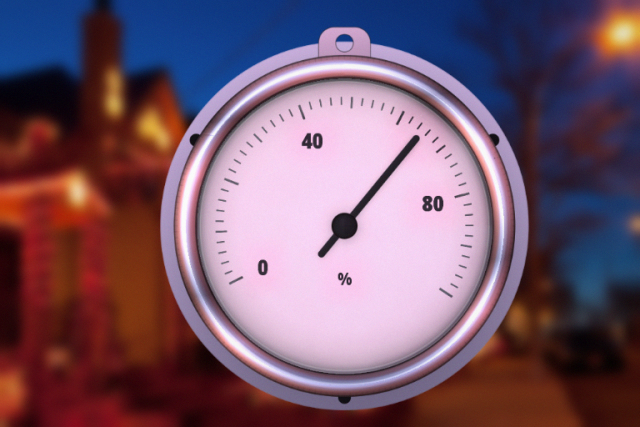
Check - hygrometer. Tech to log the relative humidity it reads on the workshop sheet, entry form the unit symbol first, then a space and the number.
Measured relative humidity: % 65
